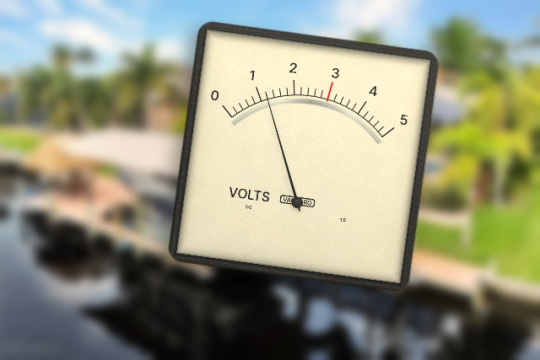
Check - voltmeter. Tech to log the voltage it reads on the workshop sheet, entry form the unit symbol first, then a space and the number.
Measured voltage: V 1.2
